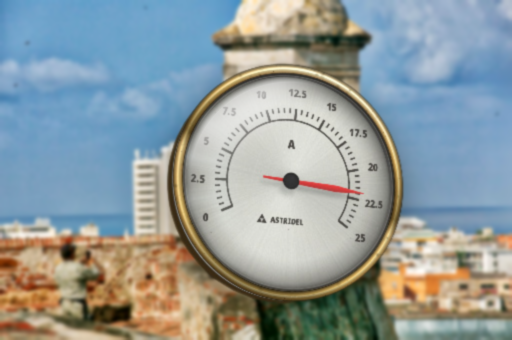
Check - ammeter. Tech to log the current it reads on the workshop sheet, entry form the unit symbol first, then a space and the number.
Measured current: A 22
